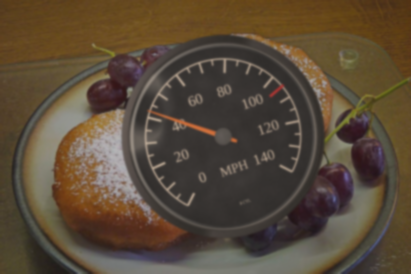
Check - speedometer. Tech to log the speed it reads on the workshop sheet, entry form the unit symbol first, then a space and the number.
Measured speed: mph 42.5
